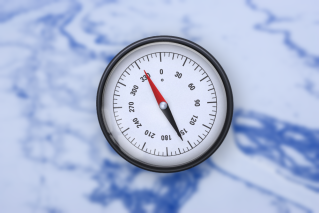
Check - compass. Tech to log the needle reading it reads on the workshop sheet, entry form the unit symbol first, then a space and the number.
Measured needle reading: ° 335
